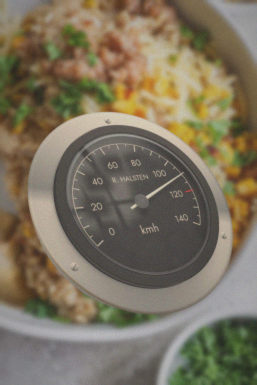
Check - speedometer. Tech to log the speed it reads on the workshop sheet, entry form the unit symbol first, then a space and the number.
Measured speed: km/h 110
